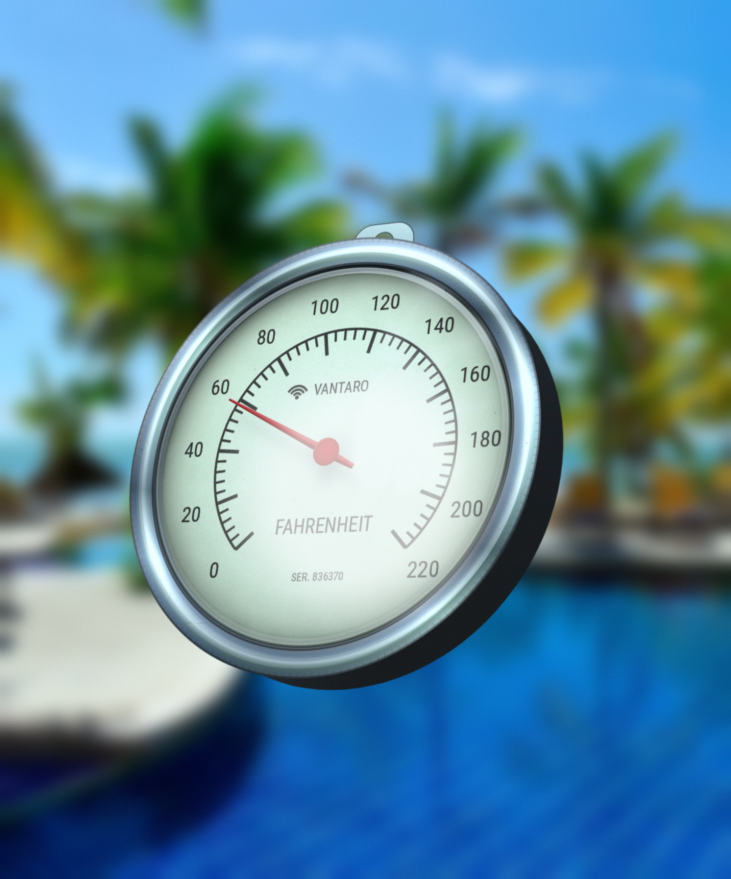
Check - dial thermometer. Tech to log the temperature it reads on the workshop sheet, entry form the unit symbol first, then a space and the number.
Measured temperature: °F 58
